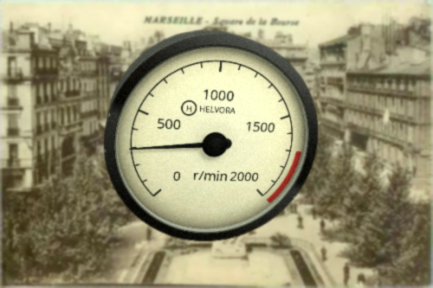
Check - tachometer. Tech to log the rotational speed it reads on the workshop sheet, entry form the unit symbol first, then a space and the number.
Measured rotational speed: rpm 300
